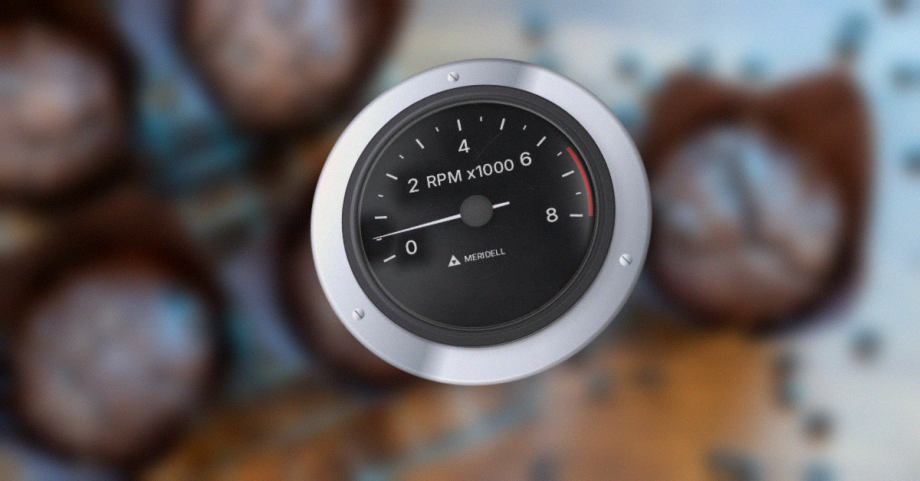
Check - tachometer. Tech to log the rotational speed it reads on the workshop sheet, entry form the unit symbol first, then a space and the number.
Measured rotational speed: rpm 500
